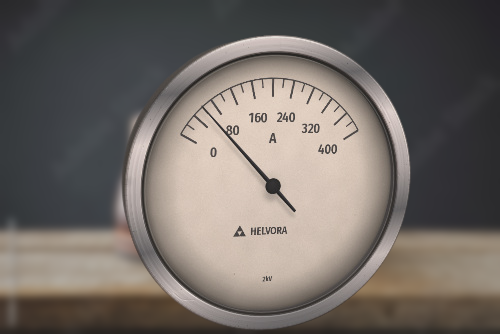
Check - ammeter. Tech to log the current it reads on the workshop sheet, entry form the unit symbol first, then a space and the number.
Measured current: A 60
